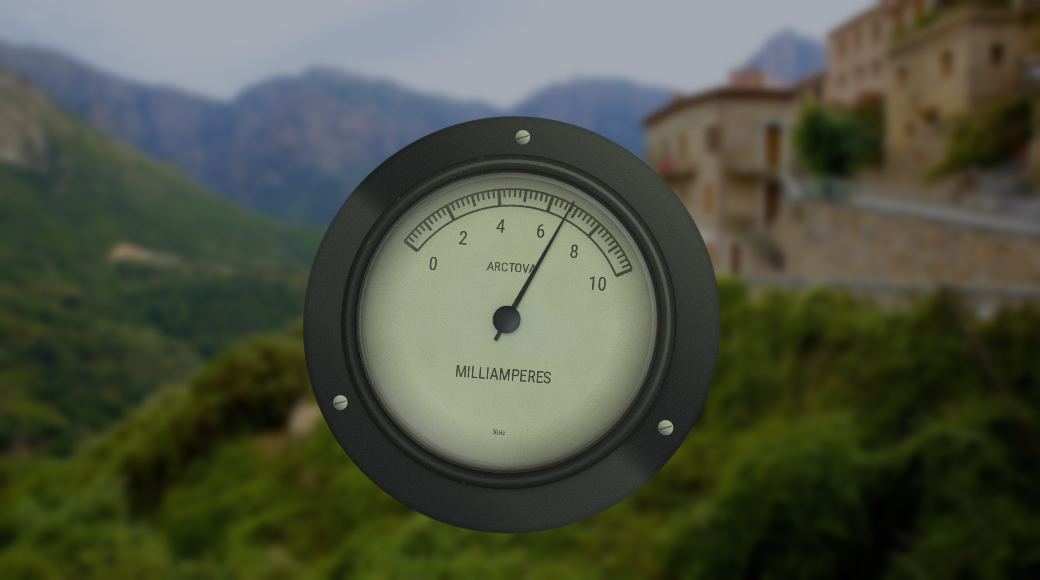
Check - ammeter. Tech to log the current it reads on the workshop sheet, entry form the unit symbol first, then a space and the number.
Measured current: mA 6.8
